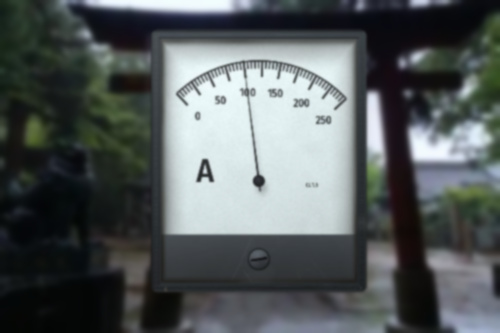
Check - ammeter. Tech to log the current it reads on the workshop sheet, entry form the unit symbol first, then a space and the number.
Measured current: A 100
